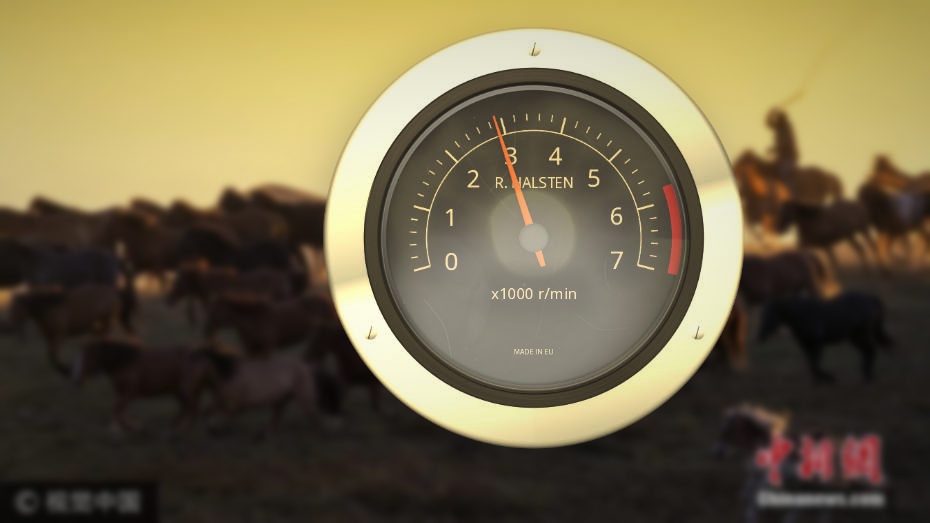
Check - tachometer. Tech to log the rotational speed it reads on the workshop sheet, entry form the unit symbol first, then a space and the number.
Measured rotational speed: rpm 2900
